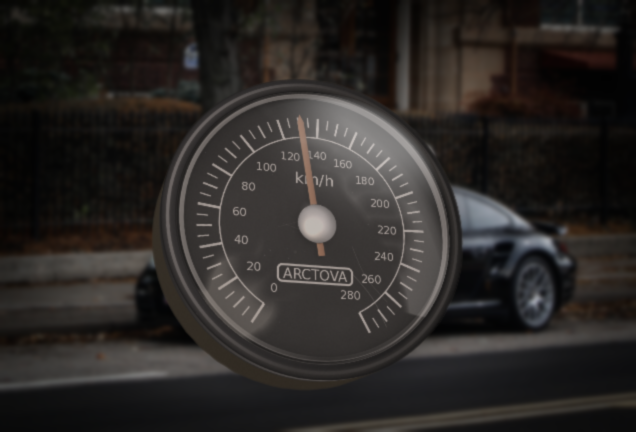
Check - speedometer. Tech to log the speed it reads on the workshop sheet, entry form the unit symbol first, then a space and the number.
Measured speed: km/h 130
